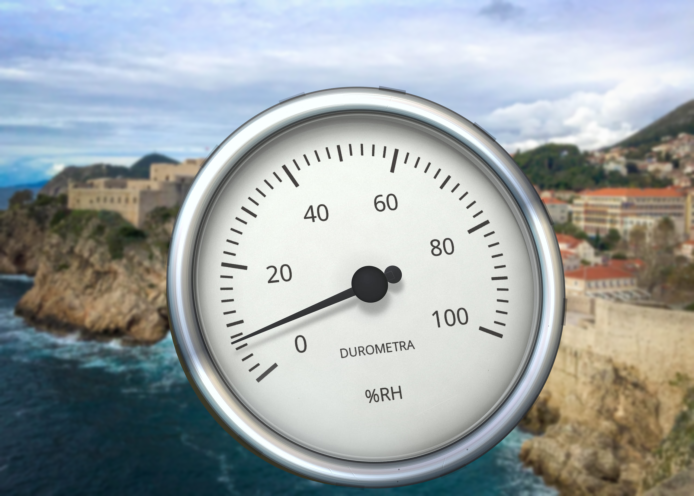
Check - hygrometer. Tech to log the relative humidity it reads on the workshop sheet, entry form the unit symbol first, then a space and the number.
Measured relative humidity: % 7
